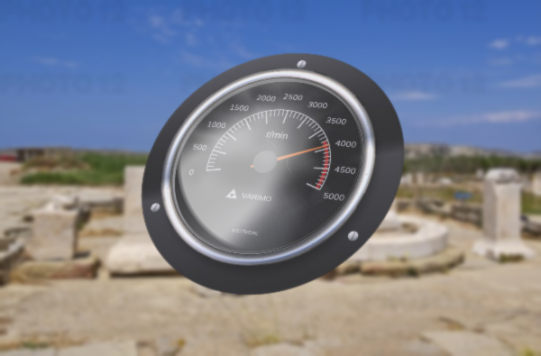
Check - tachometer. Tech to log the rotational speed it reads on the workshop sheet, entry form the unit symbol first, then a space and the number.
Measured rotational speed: rpm 4000
